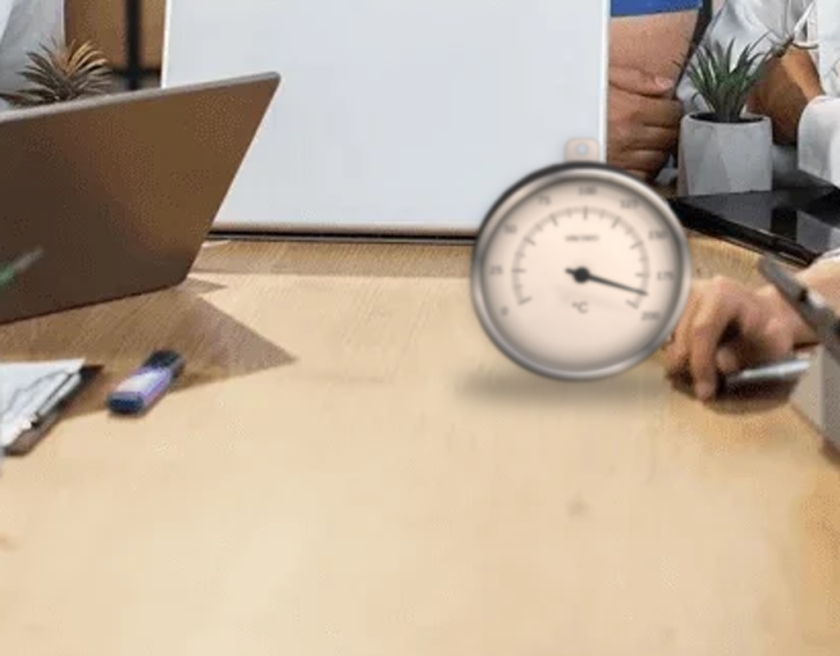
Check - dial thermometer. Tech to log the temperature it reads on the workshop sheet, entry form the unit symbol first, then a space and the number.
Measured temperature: °C 187.5
